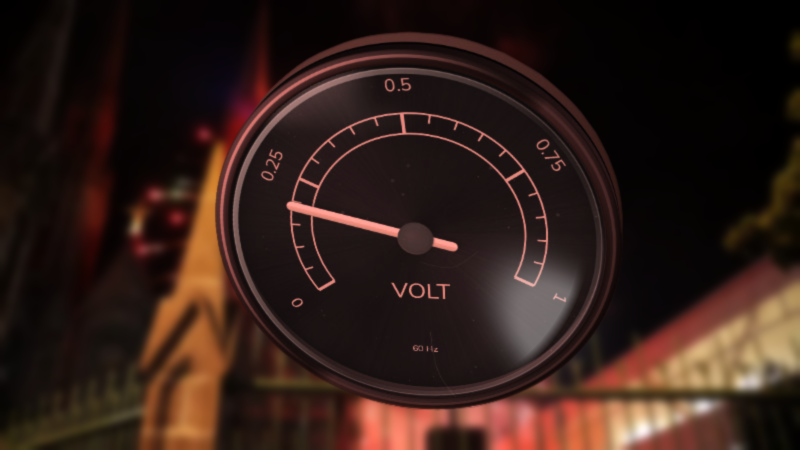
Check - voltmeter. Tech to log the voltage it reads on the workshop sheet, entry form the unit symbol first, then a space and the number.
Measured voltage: V 0.2
